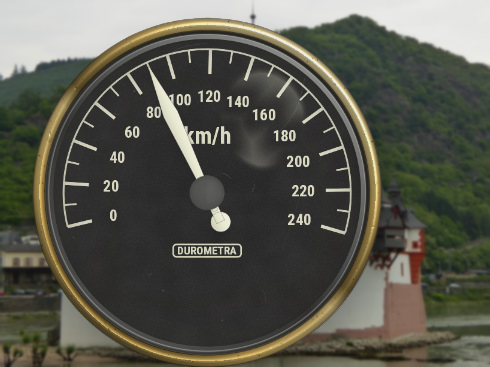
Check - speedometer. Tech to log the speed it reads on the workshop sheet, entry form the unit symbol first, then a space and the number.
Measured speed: km/h 90
